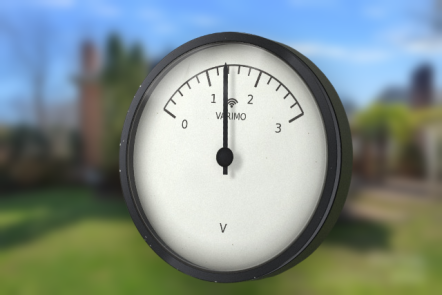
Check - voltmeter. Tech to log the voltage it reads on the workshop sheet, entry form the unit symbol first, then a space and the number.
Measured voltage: V 1.4
